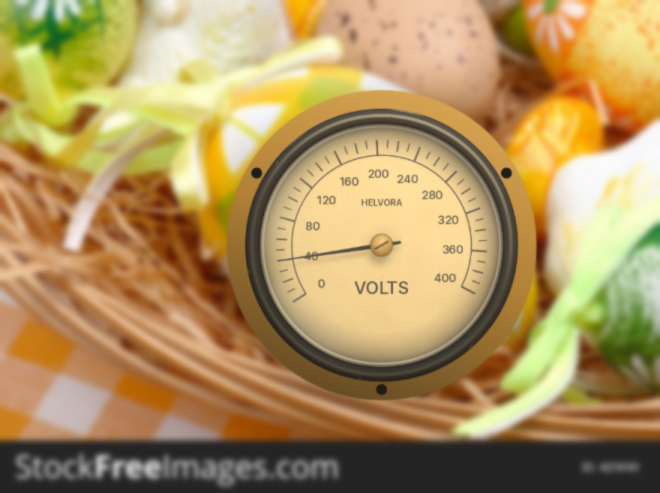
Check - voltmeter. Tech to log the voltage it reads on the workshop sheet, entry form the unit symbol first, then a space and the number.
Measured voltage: V 40
